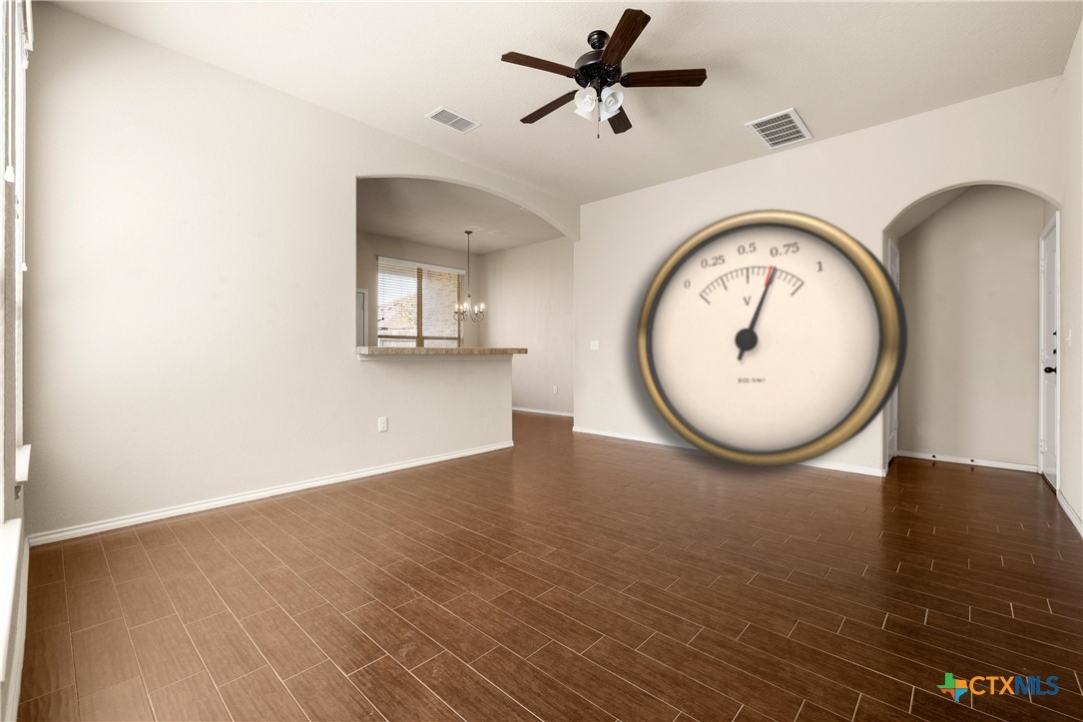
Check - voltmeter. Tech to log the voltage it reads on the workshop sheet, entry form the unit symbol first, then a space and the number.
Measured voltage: V 0.75
